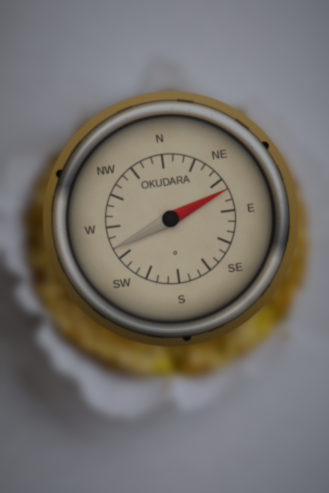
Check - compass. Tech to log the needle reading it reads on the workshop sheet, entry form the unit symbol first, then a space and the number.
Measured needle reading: ° 70
